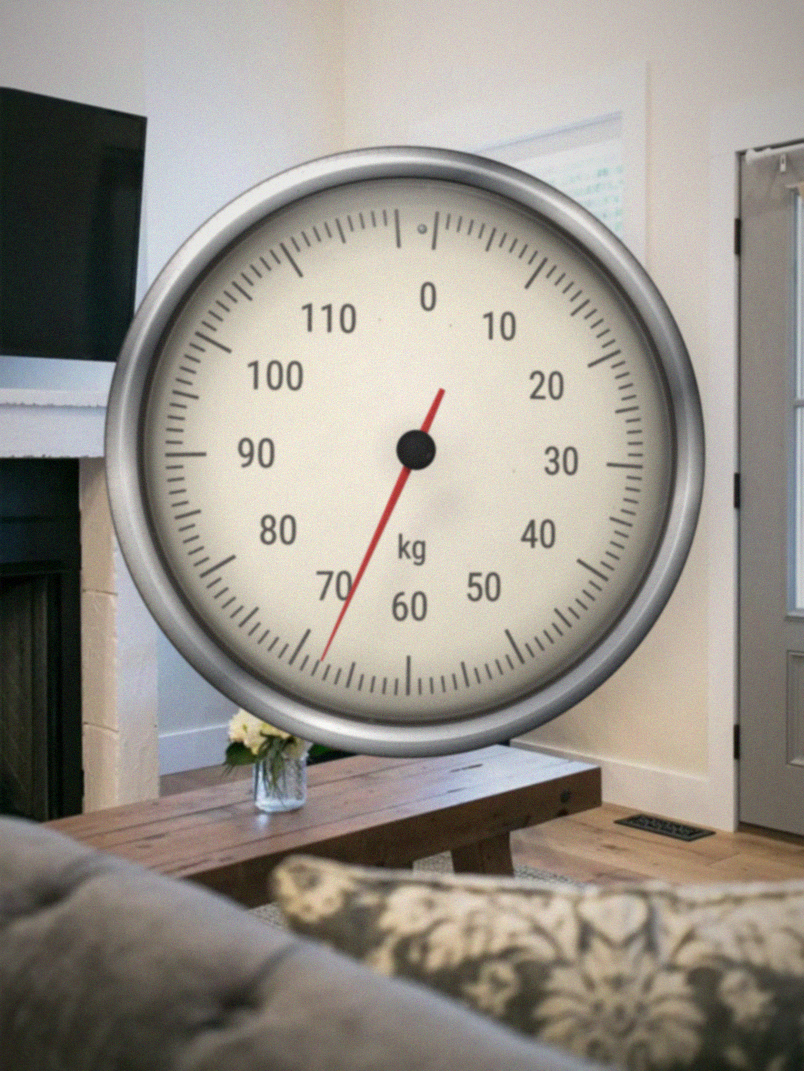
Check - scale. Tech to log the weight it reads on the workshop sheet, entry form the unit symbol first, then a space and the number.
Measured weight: kg 68
